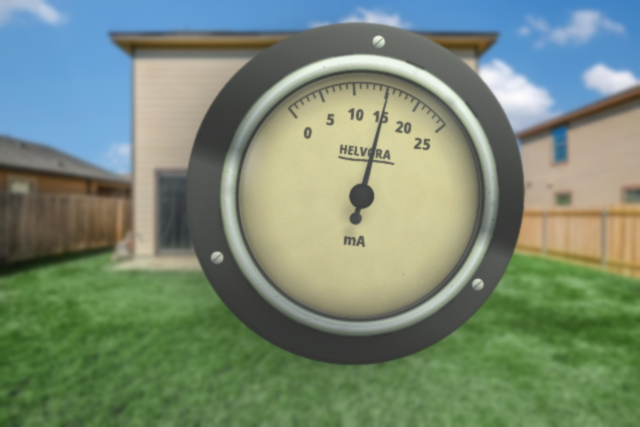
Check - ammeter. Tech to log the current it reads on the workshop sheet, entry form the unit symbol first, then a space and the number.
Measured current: mA 15
